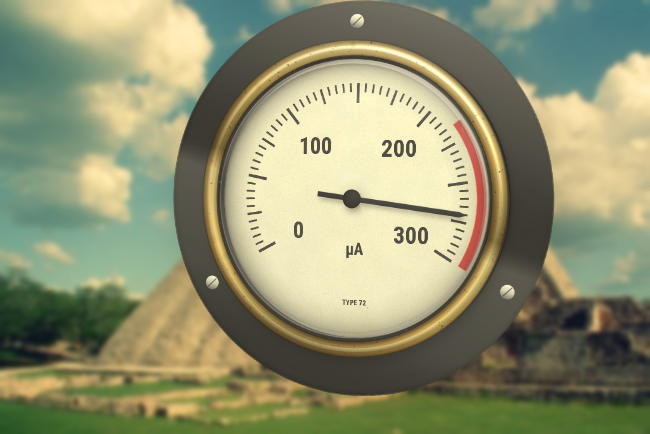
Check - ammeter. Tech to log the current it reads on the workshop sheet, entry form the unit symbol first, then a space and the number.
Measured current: µA 270
